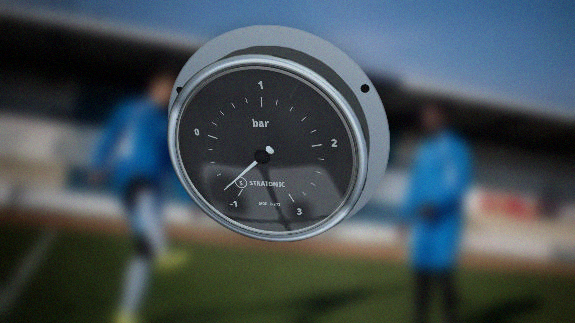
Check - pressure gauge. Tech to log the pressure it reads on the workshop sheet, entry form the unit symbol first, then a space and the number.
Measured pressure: bar -0.8
